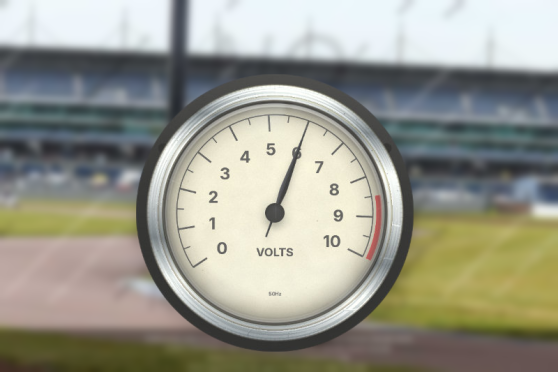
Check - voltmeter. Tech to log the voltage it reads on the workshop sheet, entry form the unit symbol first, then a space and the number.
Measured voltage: V 6
